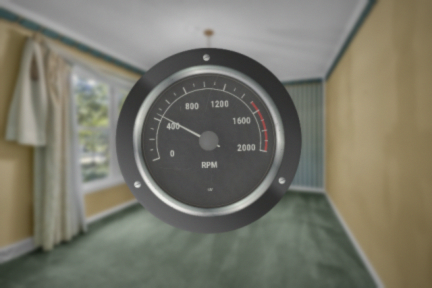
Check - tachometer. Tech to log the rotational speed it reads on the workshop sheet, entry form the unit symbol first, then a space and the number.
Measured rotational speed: rpm 450
